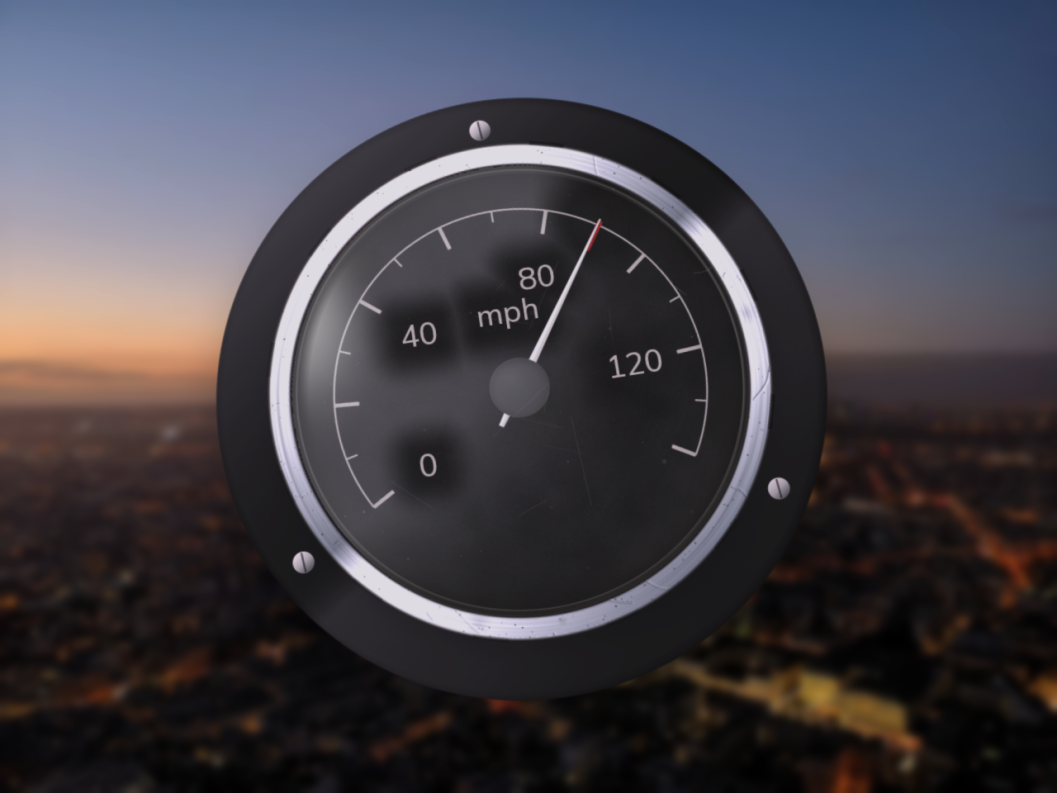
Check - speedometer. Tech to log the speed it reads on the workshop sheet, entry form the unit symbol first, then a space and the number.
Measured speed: mph 90
